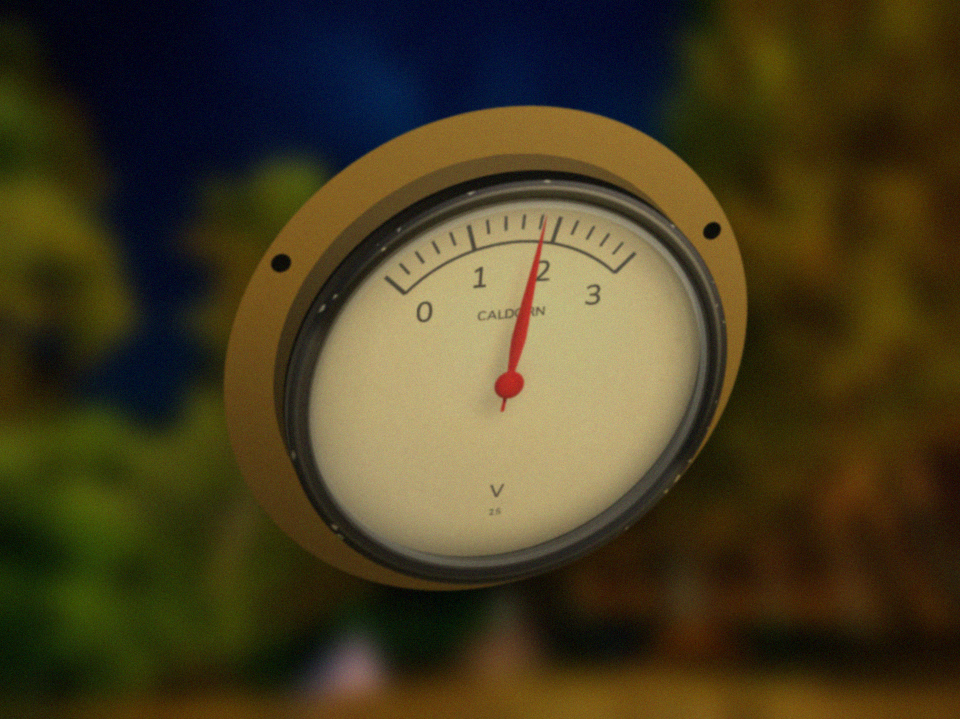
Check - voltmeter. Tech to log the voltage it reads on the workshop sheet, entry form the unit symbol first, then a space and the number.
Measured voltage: V 1.8
